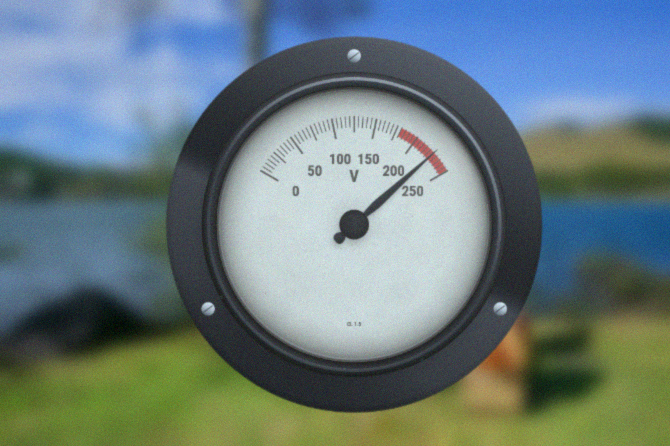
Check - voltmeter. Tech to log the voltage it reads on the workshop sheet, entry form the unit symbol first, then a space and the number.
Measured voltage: V 225
